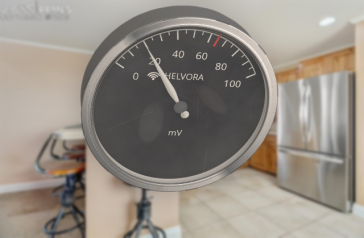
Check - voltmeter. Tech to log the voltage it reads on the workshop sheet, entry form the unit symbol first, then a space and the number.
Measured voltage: mV 20
